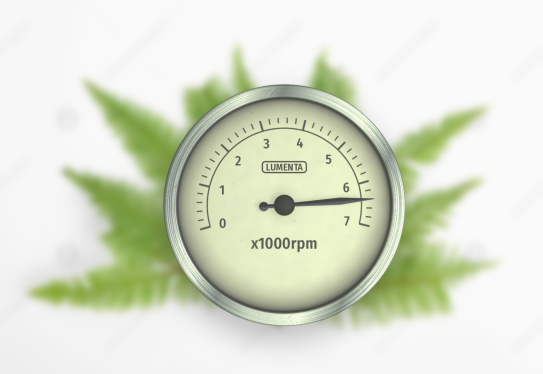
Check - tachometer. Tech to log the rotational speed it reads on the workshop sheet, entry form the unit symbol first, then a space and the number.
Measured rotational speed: rpm 6400
